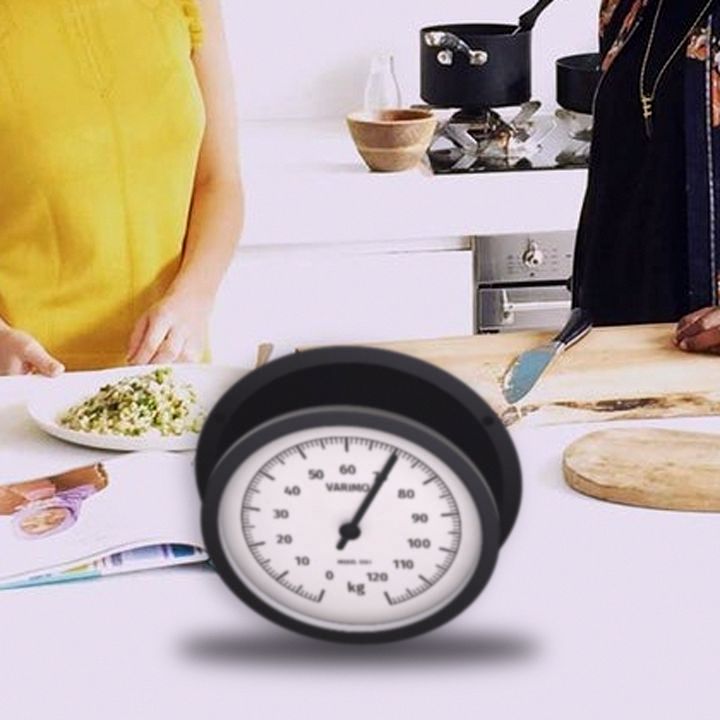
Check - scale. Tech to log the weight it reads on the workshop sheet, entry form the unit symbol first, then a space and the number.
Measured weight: kg 70
